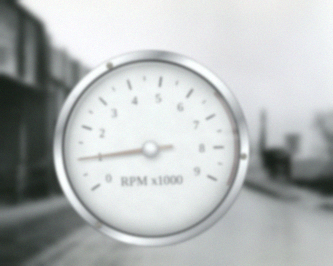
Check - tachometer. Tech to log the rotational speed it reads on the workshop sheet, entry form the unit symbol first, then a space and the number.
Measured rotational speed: rpm 1000
